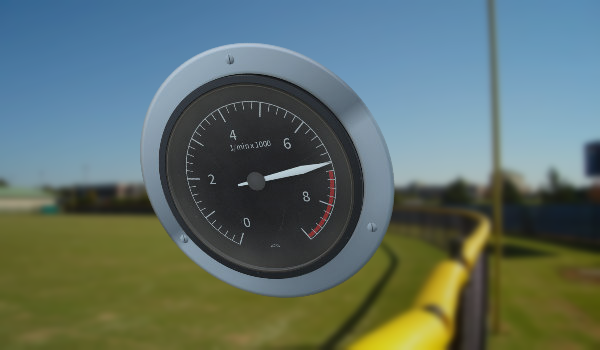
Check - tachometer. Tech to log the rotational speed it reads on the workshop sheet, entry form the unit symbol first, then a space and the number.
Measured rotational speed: rpm 7000
